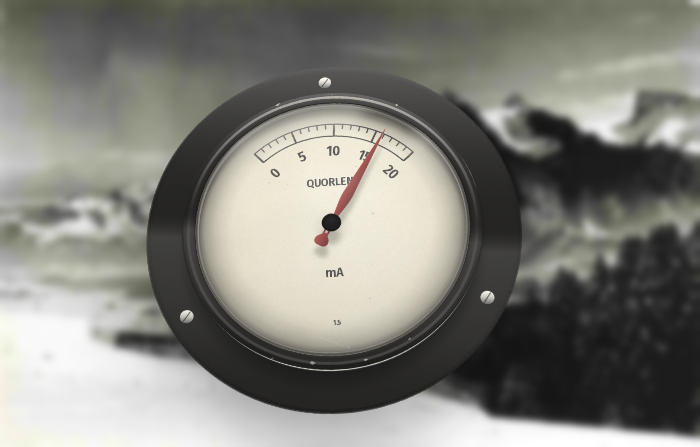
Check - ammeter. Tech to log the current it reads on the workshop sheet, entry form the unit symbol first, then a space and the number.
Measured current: mA 16
